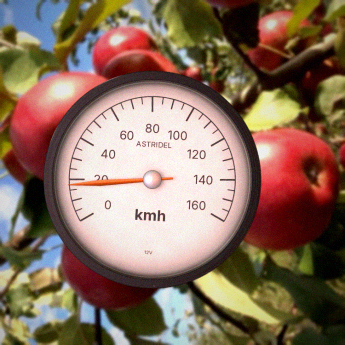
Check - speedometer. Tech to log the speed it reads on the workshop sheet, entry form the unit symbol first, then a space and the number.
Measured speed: km/h 17.5
